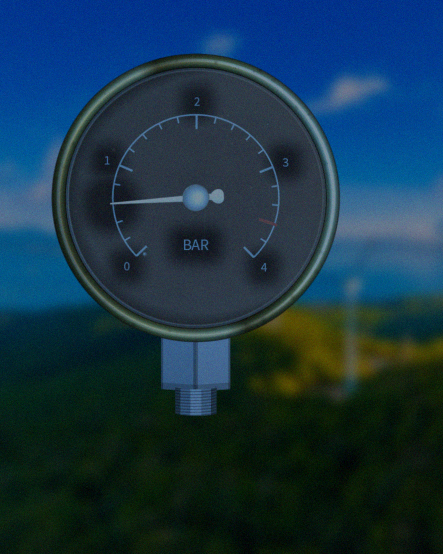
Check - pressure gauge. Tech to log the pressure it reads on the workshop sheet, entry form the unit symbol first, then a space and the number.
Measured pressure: bar 0.6
